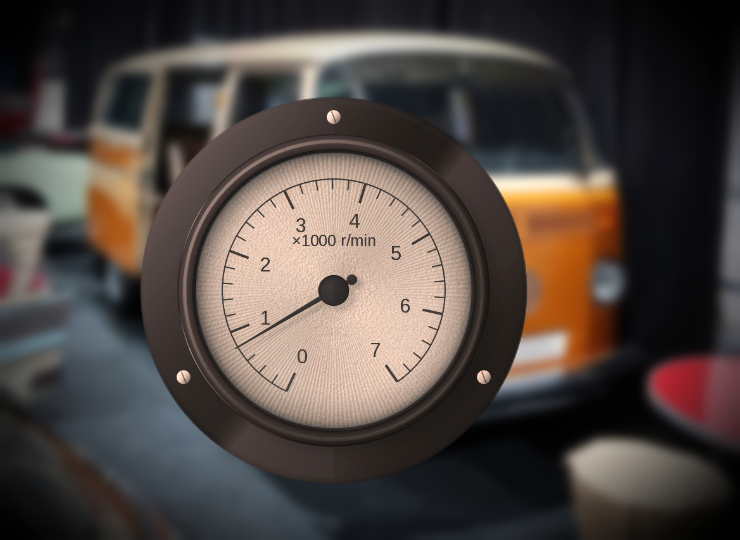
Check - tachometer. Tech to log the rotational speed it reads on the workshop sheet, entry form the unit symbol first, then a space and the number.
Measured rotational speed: rpm 800
